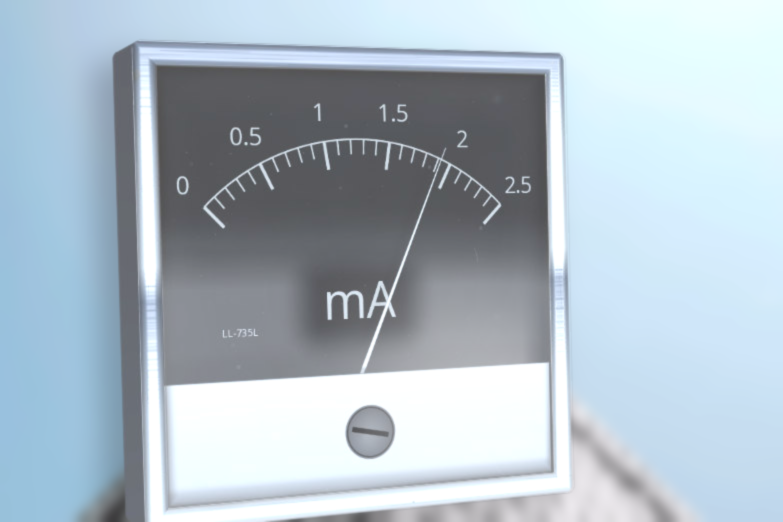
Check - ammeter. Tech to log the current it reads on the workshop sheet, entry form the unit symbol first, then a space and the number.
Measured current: mA 1.9
